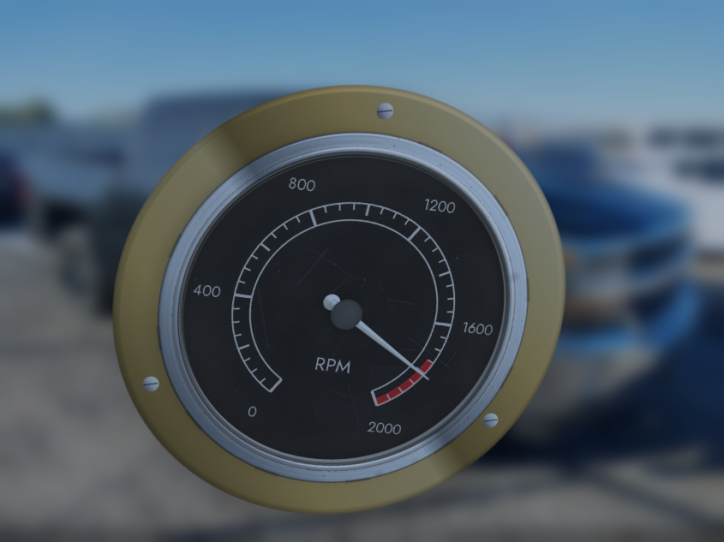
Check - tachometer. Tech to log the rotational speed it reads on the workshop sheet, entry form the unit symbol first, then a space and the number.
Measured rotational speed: rpm 1800
